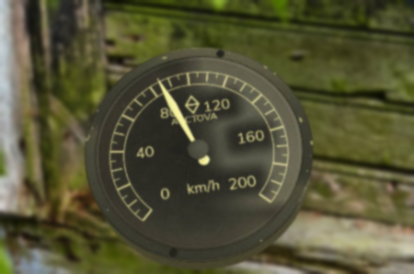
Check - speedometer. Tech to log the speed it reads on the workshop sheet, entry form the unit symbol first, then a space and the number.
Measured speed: km/h 85
